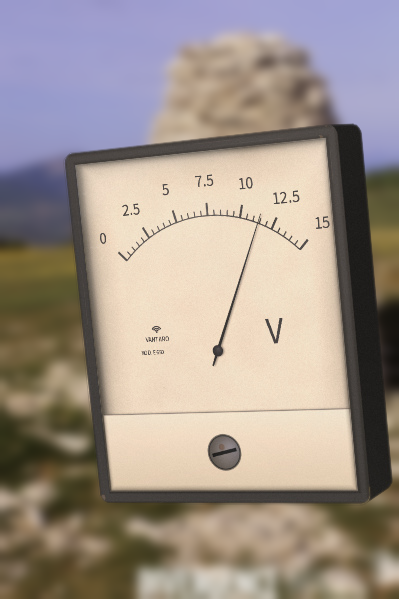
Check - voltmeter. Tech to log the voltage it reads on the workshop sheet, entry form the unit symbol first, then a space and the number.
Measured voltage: V 11.5
